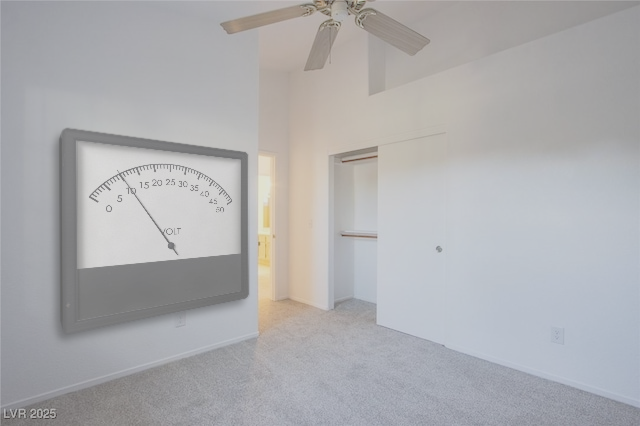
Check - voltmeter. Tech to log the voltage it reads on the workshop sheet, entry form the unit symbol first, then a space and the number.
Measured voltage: V 10
